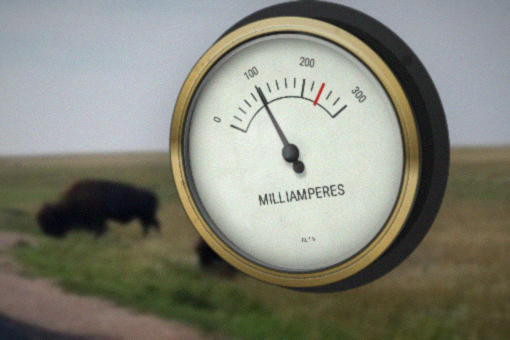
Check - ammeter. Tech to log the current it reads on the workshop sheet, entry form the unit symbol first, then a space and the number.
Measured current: mA 100
